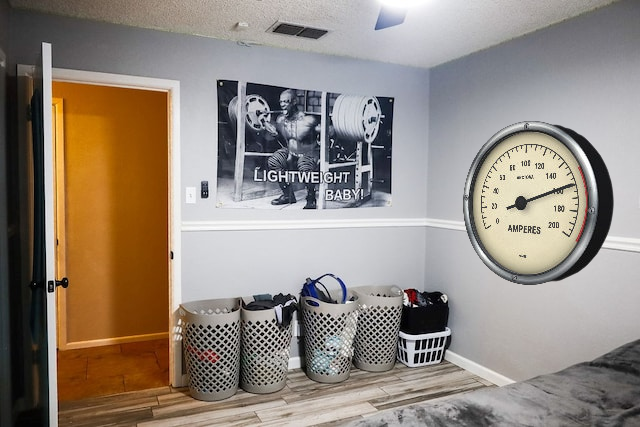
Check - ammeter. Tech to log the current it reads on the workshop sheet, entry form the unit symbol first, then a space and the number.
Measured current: A 160
